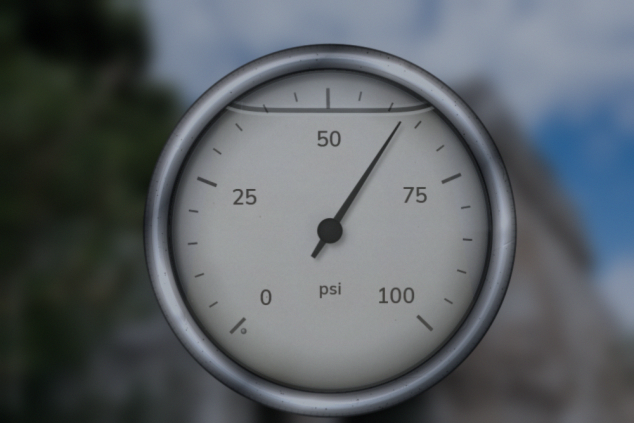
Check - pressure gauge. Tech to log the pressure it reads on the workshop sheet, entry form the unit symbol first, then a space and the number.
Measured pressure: psi 62.5
